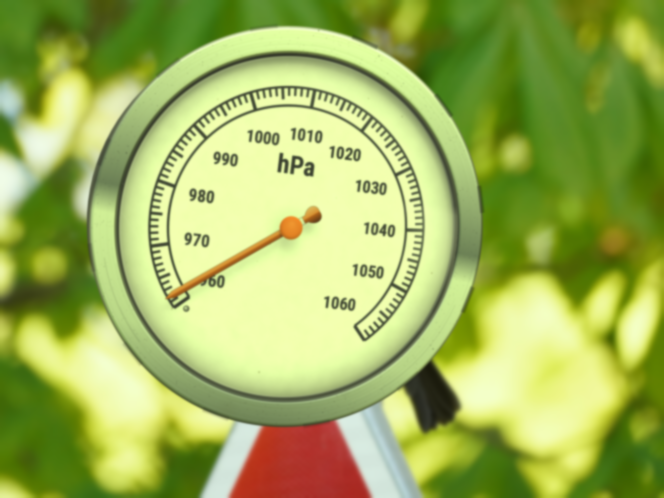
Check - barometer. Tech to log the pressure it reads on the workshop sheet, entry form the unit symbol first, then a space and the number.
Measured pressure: hPa 962
